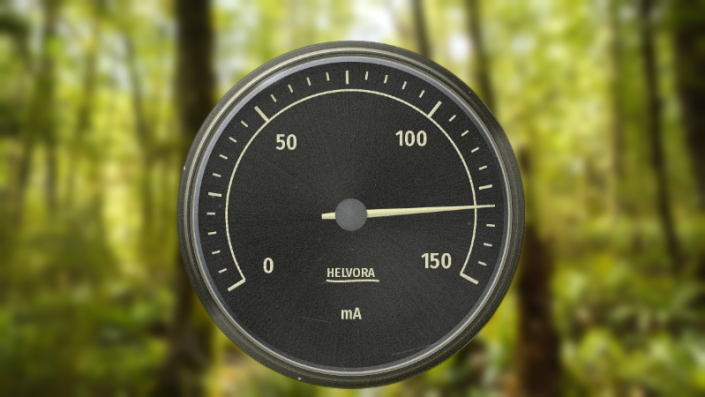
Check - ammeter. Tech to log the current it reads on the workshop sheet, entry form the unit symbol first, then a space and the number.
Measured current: mA 130
